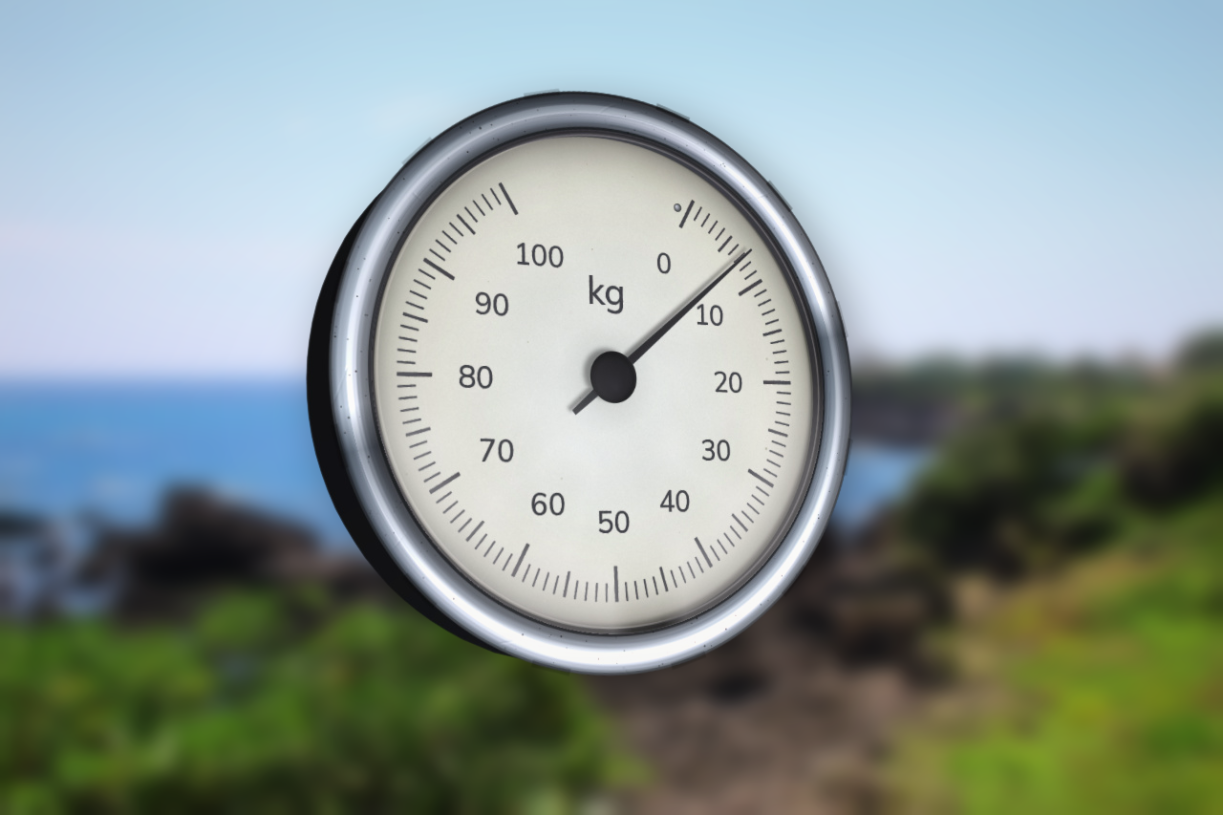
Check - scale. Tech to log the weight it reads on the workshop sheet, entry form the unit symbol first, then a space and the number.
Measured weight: kg 7
